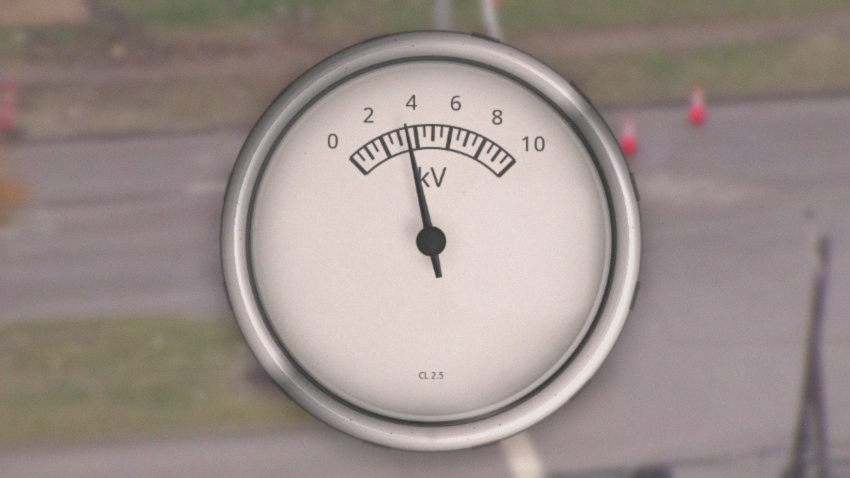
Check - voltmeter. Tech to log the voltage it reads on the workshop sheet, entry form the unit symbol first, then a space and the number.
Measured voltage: kV 3.5
